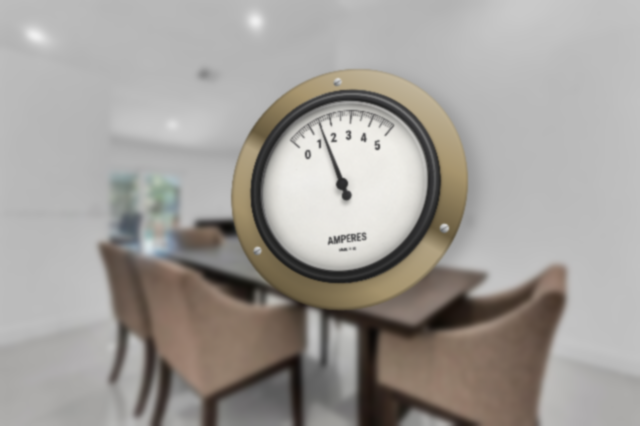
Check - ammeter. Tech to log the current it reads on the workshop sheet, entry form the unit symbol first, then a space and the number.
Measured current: A 1.5
